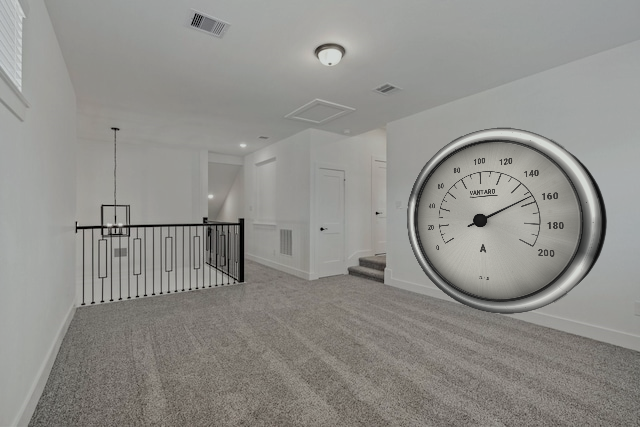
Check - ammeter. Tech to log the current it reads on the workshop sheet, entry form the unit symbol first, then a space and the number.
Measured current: A 155
